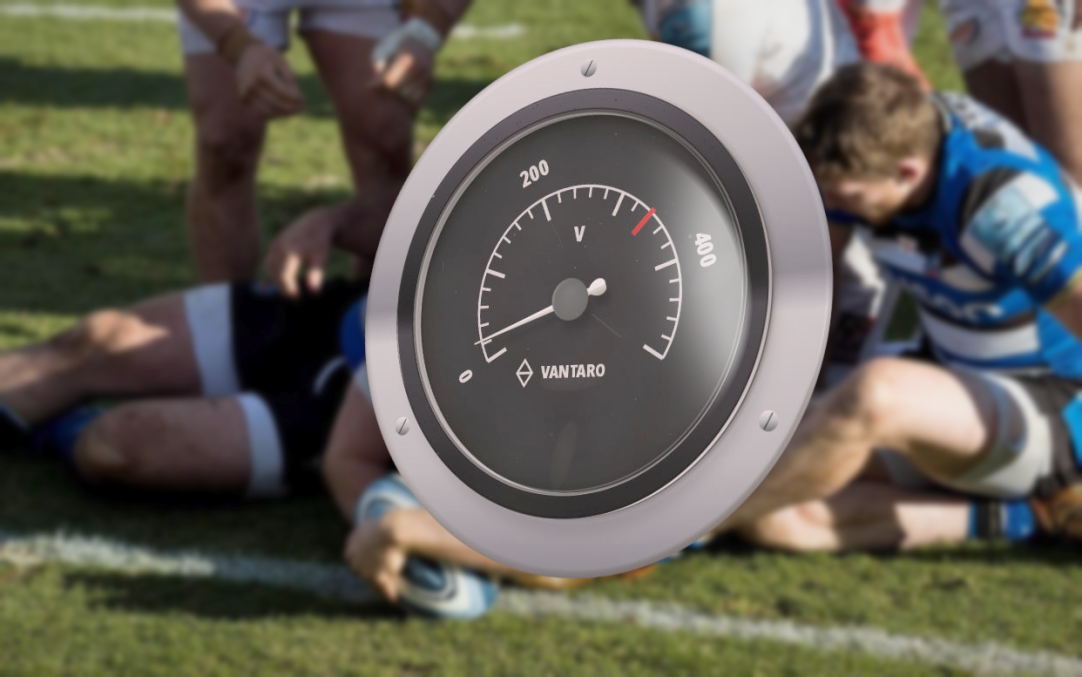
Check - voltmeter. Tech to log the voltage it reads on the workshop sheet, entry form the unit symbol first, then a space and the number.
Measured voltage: V 20
